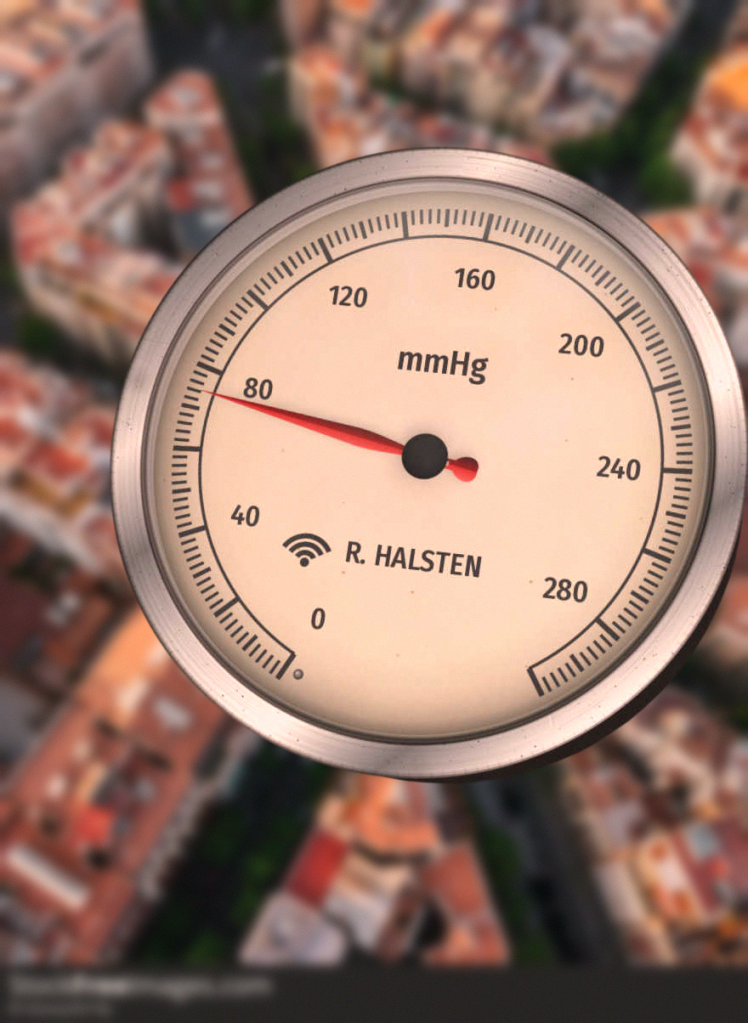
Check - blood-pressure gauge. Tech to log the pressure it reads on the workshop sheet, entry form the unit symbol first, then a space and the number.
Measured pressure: mmHg 74
